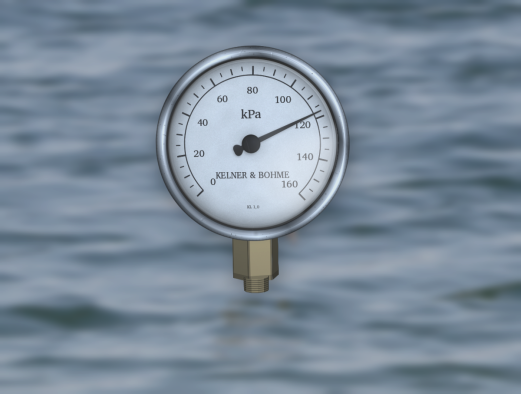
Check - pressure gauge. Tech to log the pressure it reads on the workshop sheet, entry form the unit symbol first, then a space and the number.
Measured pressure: kPa 117.5
